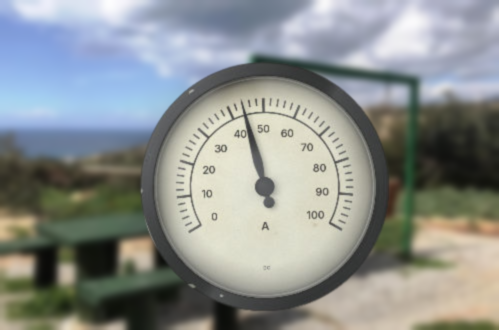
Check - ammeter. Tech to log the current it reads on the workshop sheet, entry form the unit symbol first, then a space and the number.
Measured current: A 44
